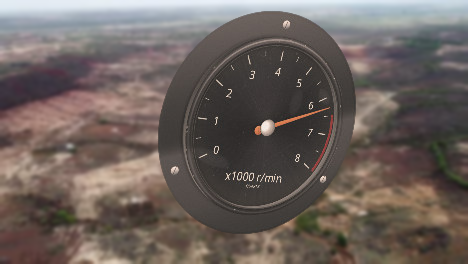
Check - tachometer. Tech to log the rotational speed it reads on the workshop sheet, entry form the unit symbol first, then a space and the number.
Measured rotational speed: rpm 6250
